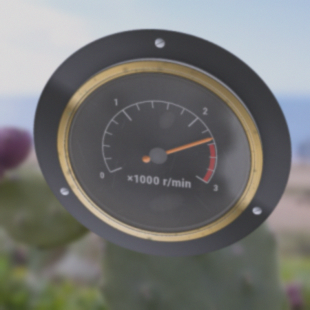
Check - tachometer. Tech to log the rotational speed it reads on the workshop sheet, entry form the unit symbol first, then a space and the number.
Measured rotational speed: rpm 2300
